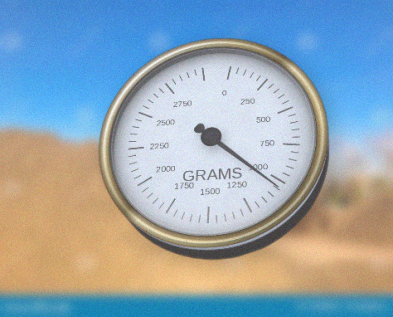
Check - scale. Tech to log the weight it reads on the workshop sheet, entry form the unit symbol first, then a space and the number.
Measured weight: g 1050
